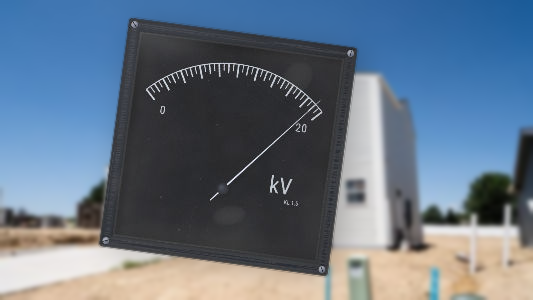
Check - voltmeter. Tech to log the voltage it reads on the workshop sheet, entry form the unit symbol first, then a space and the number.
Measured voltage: kV 19
